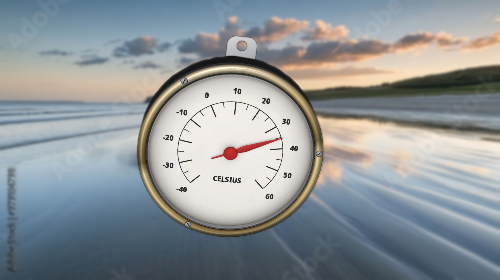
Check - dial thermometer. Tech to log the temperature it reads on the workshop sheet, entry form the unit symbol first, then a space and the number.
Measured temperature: °C 35
